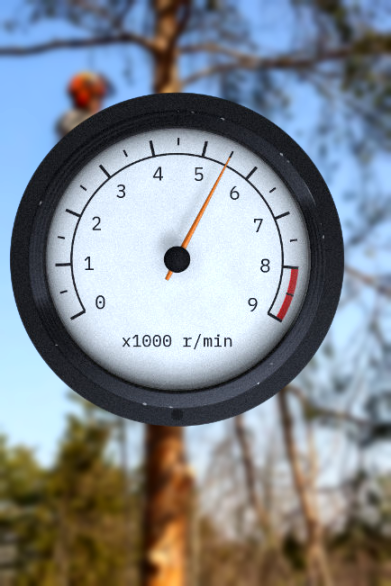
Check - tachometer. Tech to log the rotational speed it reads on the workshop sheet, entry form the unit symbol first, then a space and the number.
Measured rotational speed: rpm 5500
